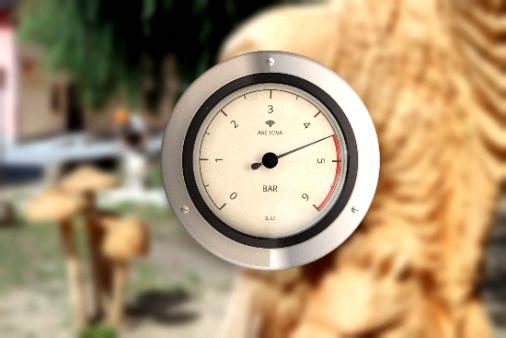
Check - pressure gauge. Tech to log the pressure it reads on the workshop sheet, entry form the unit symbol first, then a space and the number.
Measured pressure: bar 4.5
